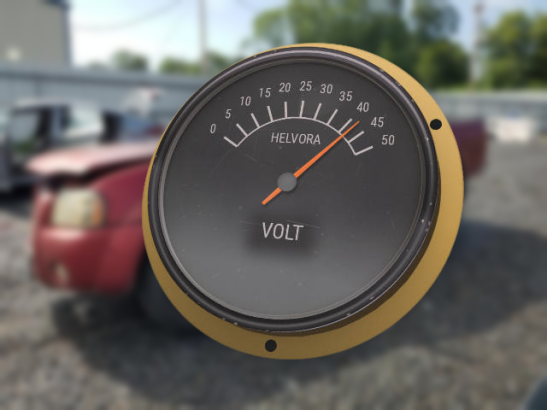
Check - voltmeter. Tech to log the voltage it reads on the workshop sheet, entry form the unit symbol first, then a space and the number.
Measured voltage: V 42.5
